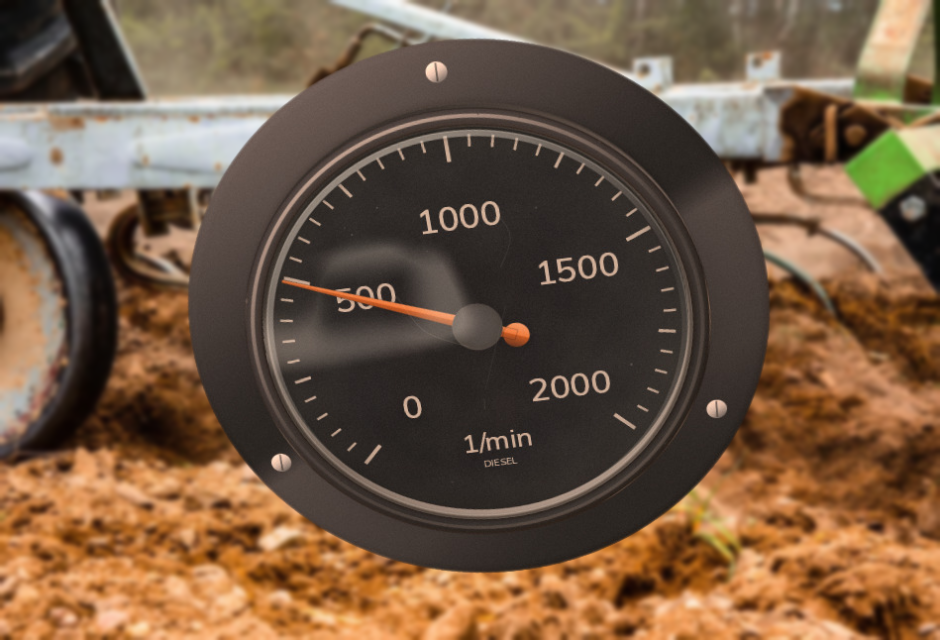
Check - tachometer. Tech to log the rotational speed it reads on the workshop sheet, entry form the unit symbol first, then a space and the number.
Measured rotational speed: rpm 500
